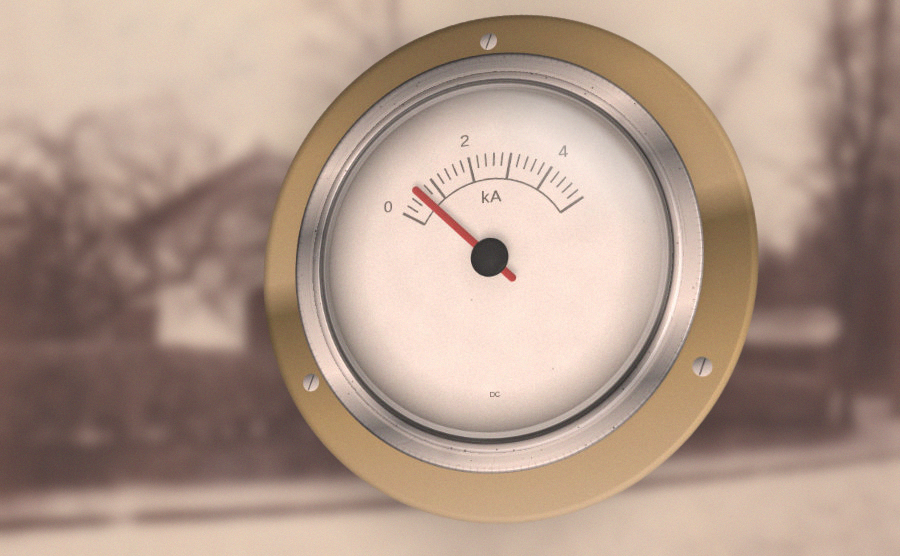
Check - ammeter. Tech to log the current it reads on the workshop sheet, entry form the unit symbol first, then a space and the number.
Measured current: kA 0.6
